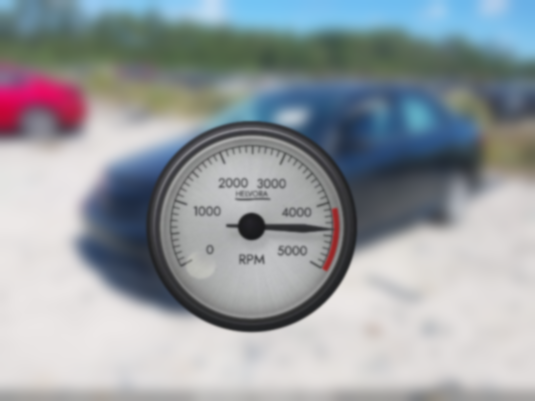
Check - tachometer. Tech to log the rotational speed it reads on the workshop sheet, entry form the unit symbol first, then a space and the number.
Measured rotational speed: rpm 4400
